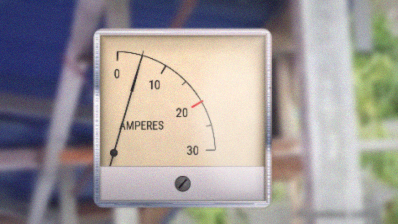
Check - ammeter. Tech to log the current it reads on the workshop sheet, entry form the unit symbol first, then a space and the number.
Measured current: A 5
